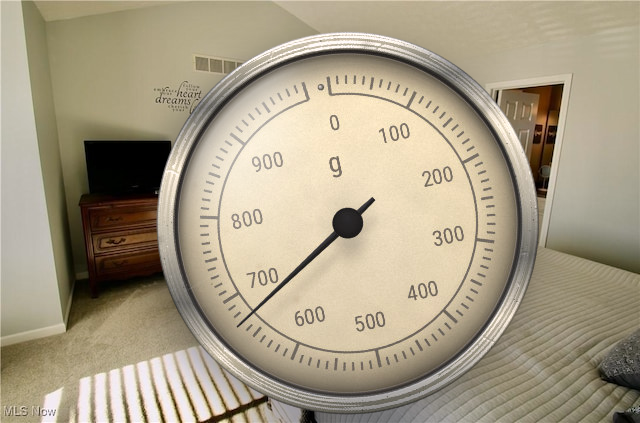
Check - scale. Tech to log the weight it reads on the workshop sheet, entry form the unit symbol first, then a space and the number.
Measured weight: g 670
